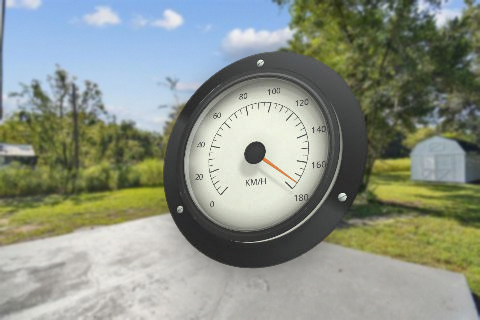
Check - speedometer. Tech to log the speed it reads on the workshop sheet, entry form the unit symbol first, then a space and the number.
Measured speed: km/h 175
